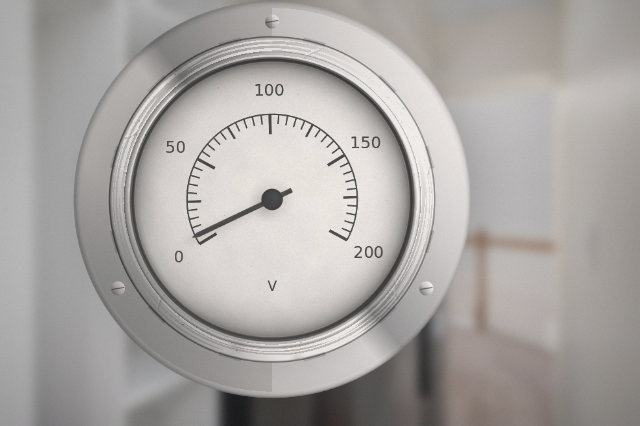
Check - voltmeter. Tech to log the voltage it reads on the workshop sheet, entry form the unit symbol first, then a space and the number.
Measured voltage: V 5
